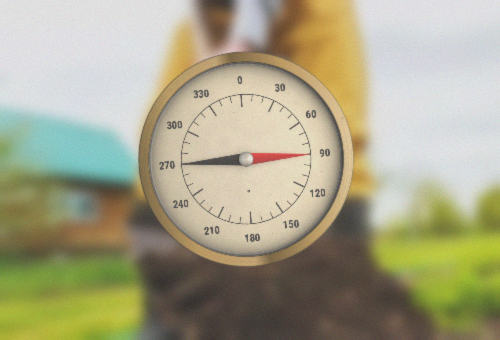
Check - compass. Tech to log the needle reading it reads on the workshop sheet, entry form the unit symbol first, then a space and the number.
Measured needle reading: ° 90
